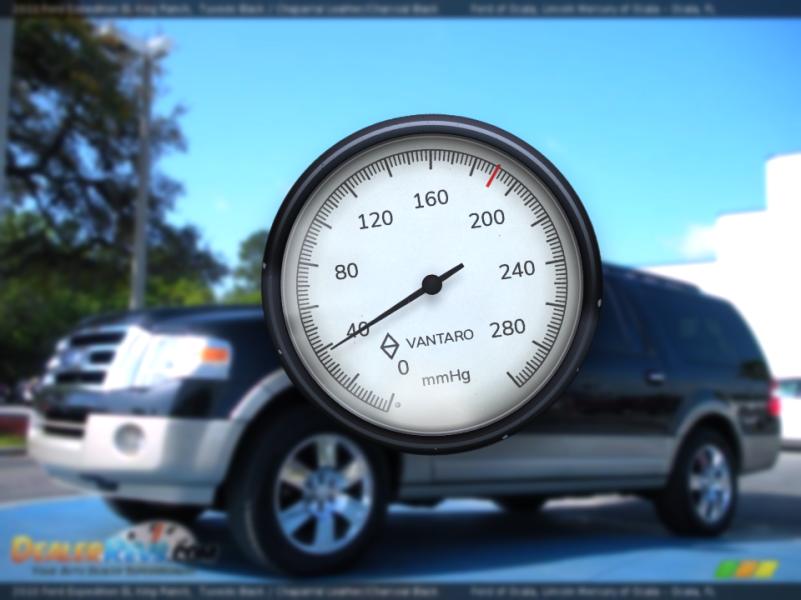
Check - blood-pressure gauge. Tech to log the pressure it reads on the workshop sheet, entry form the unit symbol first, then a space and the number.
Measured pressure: mmHg 38
